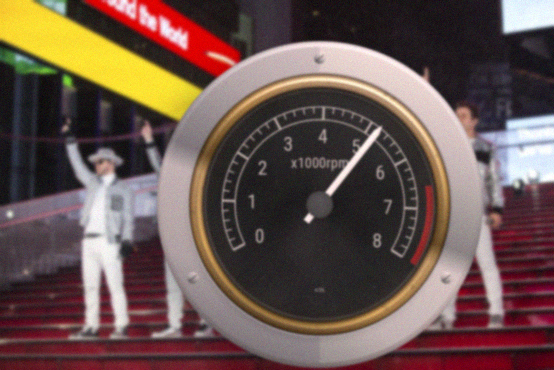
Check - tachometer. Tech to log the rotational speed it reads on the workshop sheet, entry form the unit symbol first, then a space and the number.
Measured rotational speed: rpm 5200
